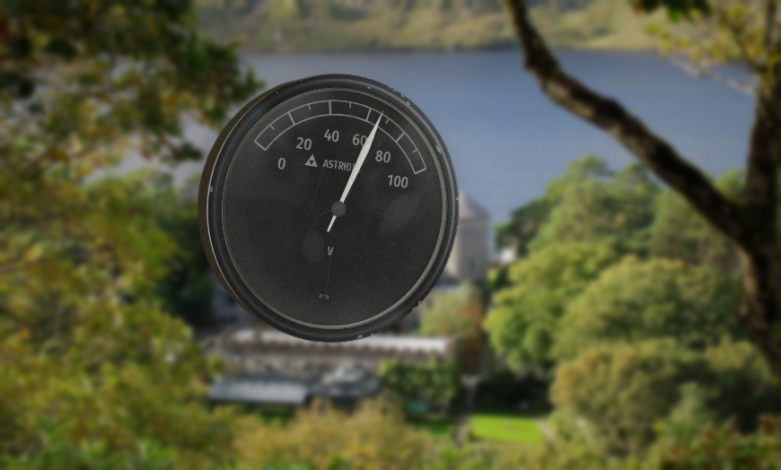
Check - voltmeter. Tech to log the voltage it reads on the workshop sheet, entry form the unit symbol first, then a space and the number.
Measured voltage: V 65
